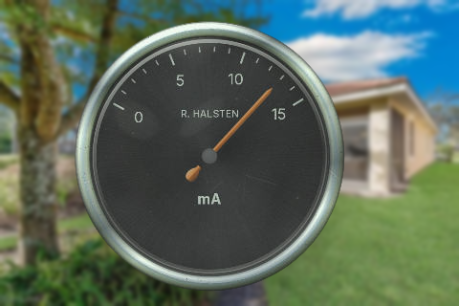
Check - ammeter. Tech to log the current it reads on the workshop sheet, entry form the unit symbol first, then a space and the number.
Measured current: mA 13
